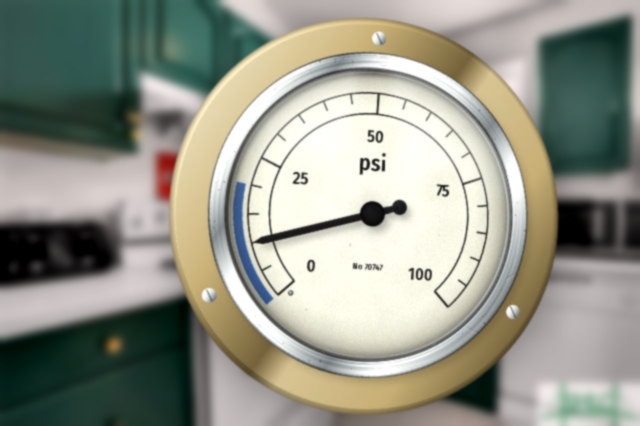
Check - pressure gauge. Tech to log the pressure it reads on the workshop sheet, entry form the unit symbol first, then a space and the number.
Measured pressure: psi 10
